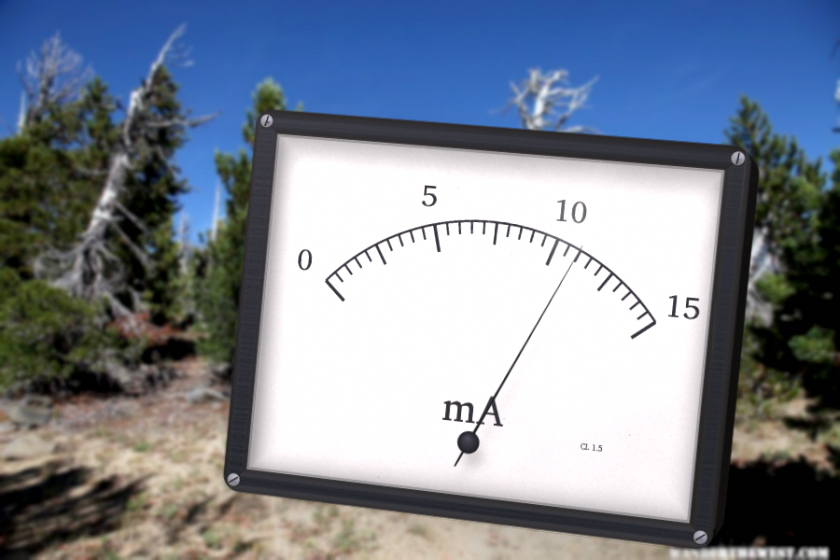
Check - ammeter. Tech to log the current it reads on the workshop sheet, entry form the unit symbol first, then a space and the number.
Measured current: mA 11
